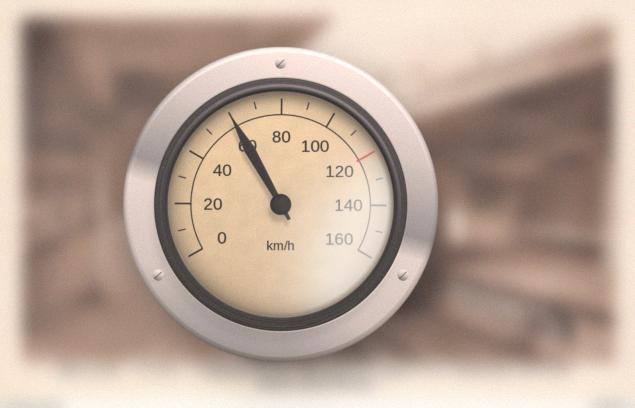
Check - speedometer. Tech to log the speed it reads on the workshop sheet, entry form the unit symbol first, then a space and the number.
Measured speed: km/h 60
